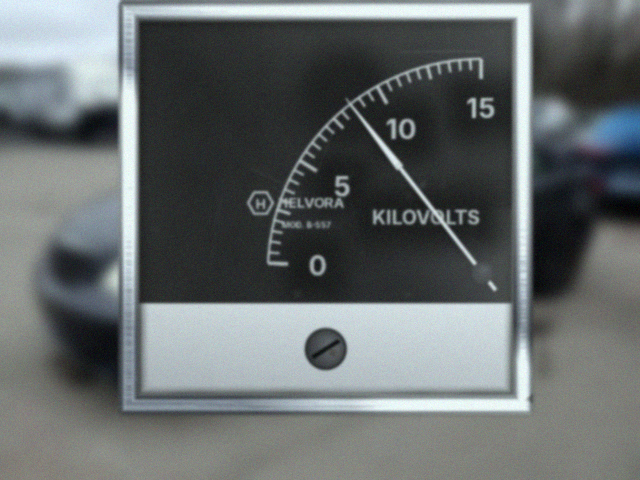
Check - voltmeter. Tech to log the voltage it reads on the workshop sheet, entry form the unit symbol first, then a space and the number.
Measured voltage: kV 8.5
